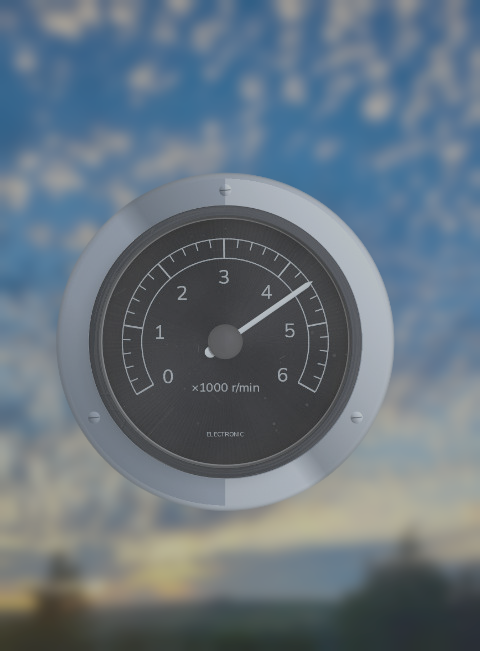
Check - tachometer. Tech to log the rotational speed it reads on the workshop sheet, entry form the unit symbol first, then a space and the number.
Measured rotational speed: rpm 4400
